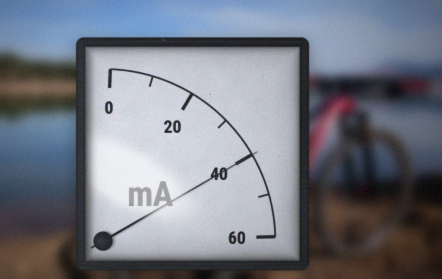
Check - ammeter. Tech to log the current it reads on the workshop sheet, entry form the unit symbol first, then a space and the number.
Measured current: mA 40
